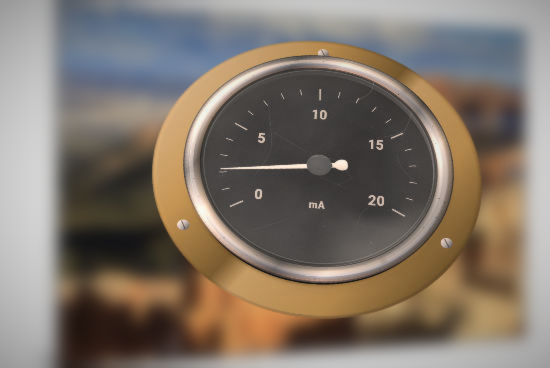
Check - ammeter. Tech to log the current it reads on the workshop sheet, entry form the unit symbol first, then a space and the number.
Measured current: mA 2
